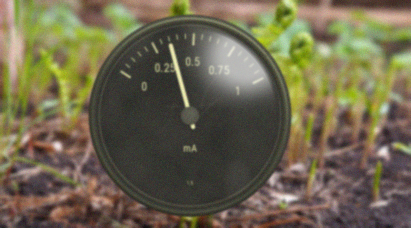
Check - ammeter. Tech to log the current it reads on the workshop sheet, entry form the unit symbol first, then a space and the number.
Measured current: mA 0.35
